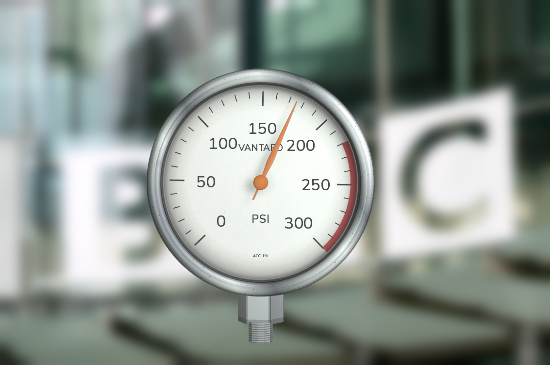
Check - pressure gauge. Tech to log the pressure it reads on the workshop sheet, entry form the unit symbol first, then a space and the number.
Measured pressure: psi 175
